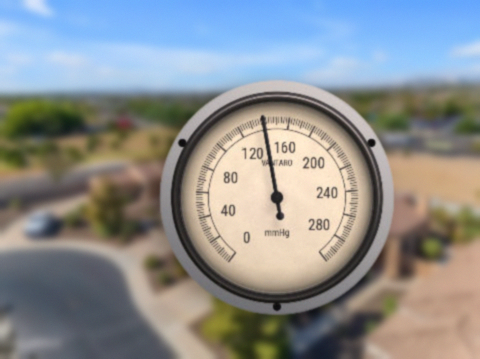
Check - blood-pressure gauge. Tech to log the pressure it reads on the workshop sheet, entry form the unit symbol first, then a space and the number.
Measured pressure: mmHg 140
